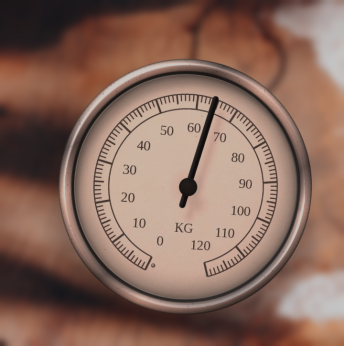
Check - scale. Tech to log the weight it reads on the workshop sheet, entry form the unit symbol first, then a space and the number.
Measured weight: kg 64
